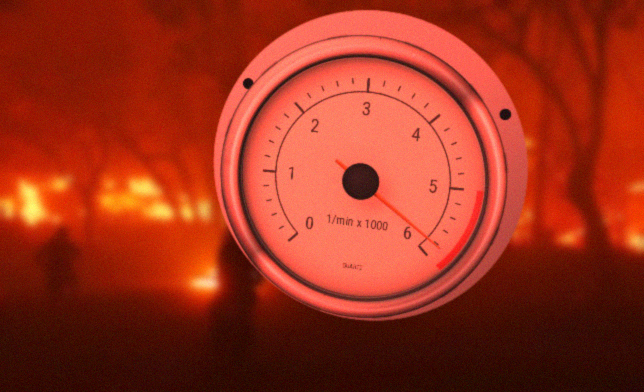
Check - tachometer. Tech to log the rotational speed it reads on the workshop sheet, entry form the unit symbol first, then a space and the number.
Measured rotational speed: rpm 5800
